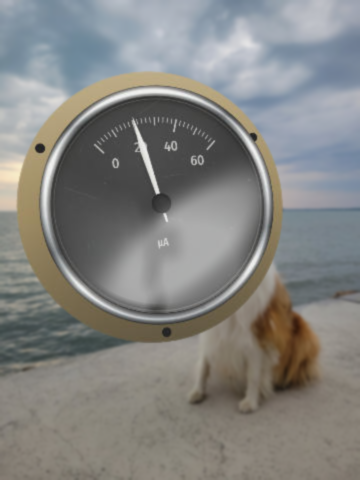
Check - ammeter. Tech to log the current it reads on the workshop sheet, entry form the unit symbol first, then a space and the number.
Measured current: µA 20
